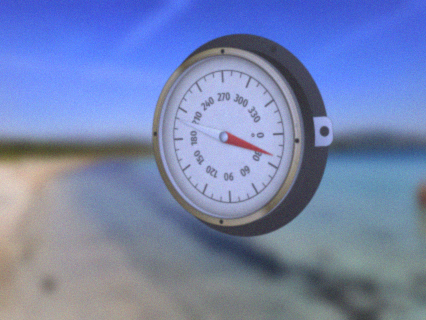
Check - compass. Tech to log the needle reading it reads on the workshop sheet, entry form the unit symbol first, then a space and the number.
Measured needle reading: ° 20
